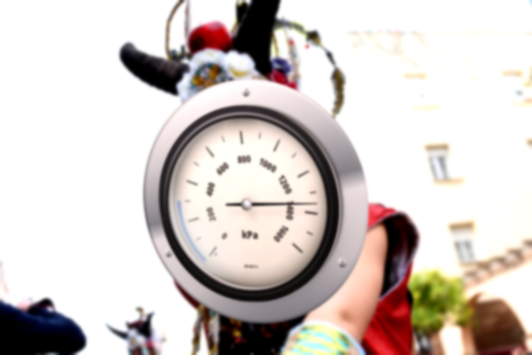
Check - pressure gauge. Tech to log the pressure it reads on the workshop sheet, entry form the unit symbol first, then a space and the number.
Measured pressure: kPa 1350
